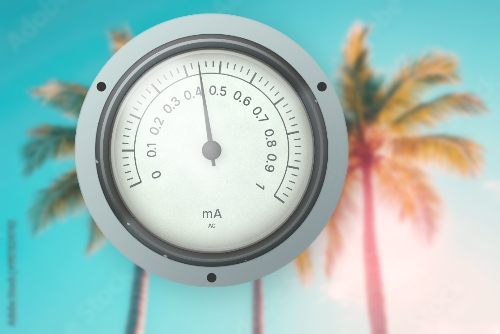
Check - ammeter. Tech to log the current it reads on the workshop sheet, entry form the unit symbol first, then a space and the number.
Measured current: mA 0.44
